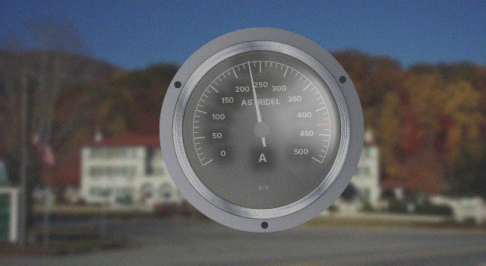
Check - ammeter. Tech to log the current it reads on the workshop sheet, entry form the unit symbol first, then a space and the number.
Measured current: A 230
